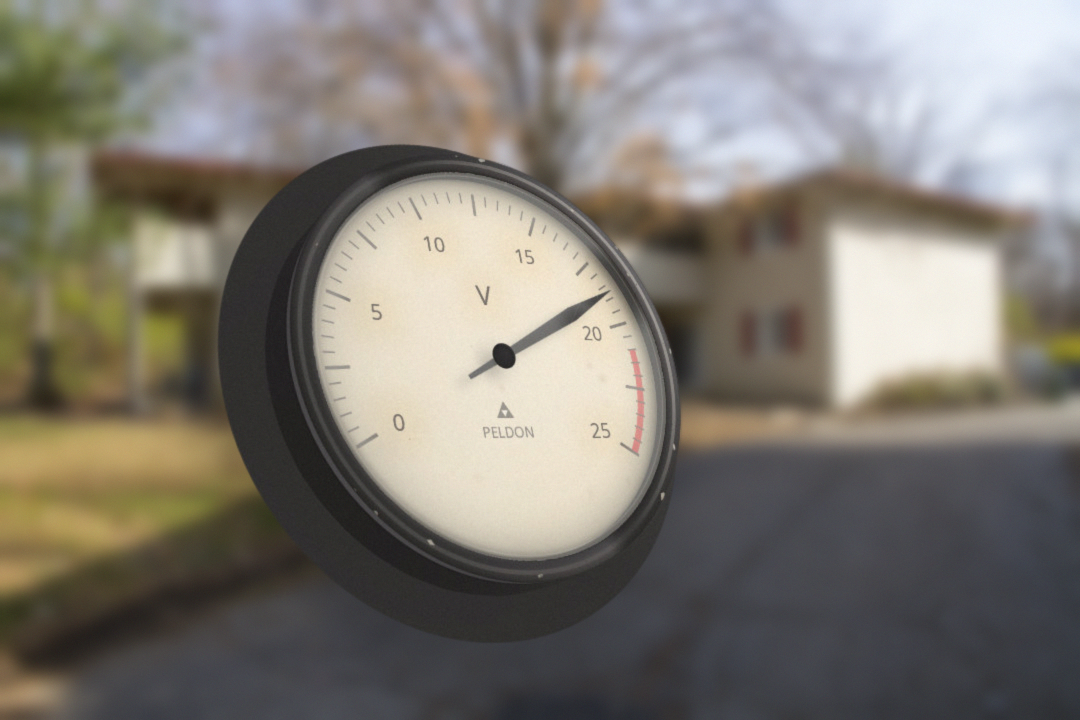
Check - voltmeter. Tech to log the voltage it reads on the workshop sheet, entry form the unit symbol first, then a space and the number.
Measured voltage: V 18.75
